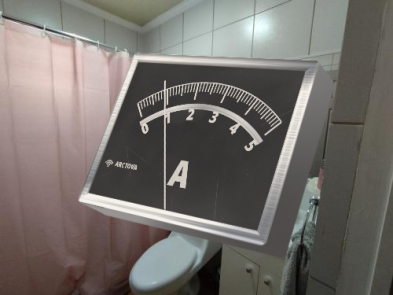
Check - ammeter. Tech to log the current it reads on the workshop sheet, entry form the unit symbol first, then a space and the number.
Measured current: A 1
